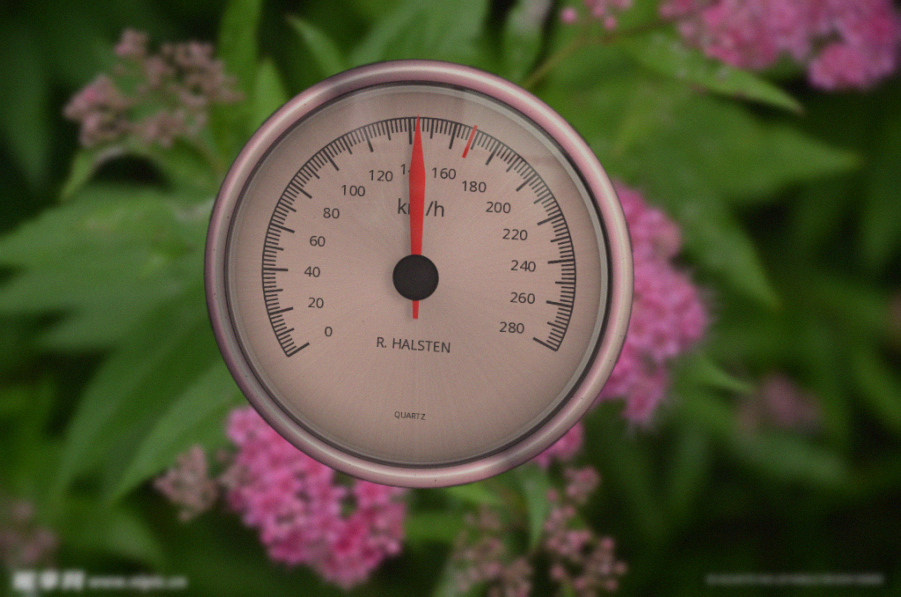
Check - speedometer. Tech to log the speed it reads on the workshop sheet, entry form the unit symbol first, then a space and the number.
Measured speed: km/h 144
